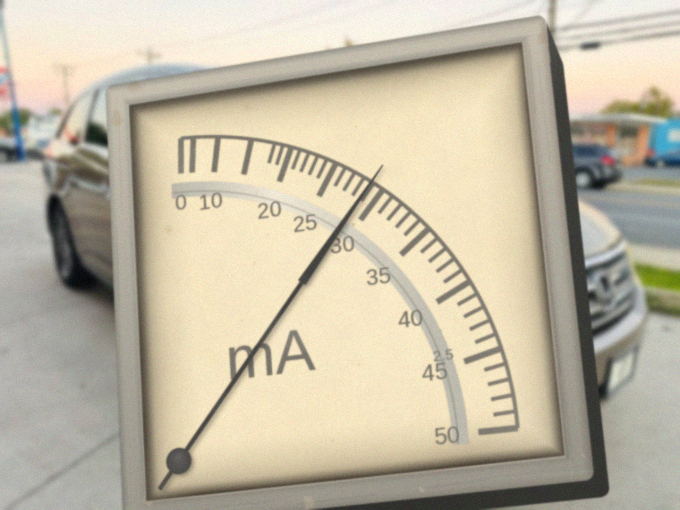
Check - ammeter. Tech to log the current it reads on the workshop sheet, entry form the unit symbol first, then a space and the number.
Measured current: mA 29
